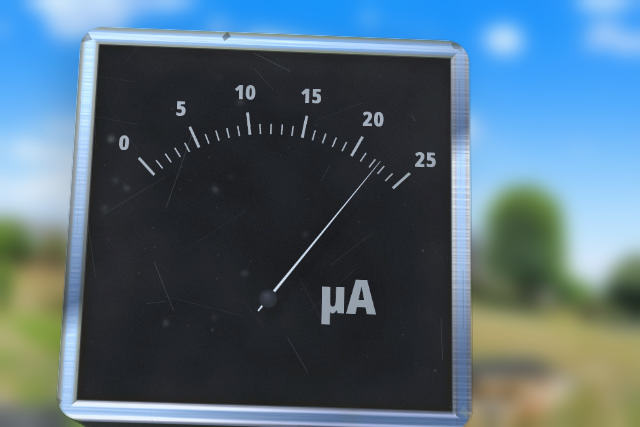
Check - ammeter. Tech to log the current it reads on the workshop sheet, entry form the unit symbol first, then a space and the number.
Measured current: µA 22.5
